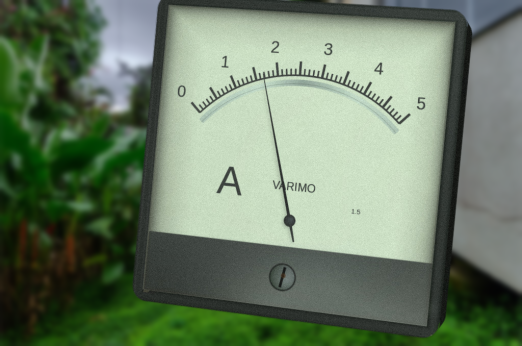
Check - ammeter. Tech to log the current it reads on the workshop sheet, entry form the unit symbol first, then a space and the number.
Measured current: A 1.7
